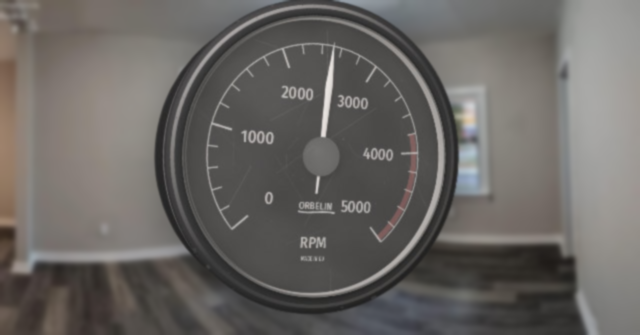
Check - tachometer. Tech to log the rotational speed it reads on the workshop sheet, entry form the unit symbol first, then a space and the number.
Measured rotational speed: rpm 2500
